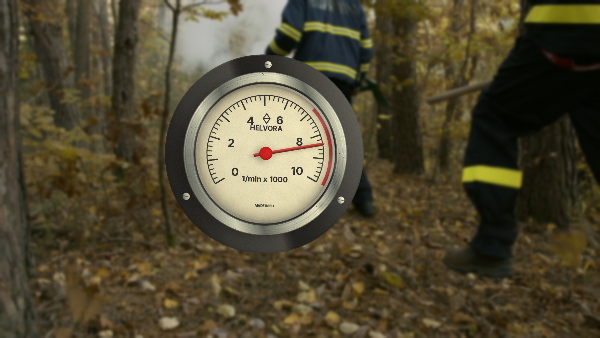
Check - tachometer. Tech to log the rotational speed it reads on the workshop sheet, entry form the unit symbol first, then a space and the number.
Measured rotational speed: rpm 8400
